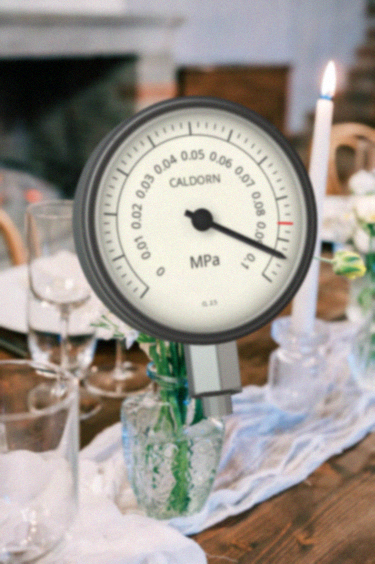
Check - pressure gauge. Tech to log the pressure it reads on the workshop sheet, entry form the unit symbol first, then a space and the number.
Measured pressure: MPa 0.094
